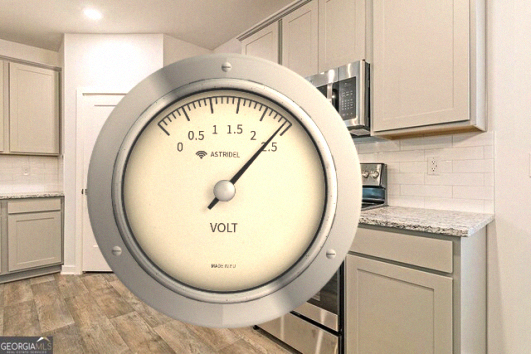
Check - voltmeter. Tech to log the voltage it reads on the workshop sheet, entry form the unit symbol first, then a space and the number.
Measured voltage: V 2.4
